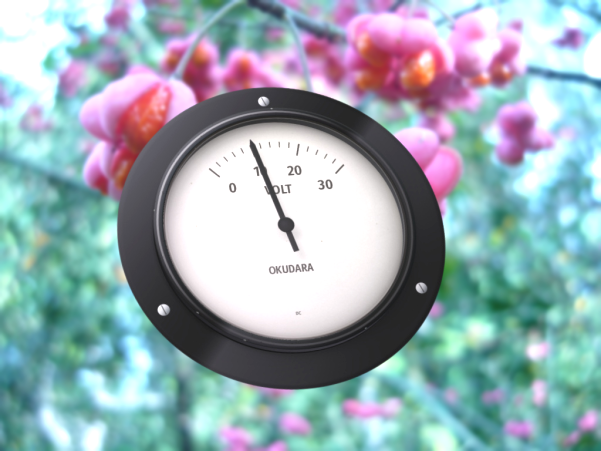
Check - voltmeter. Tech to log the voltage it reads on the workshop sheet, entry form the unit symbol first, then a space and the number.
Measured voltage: V 10
